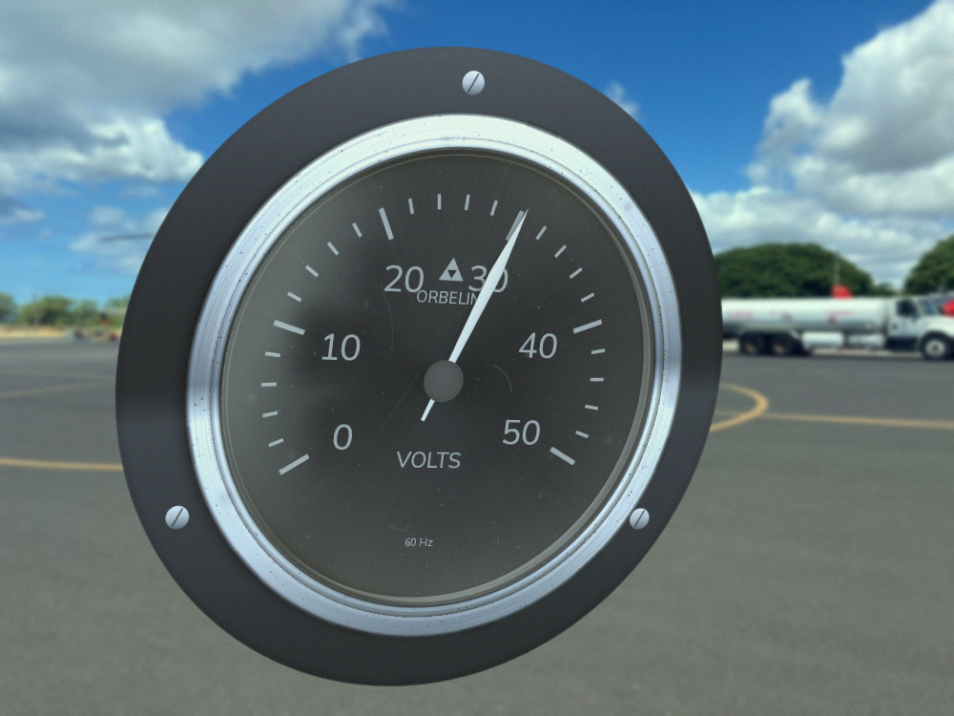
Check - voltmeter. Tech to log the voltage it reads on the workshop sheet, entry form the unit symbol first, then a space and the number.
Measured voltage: V 30
